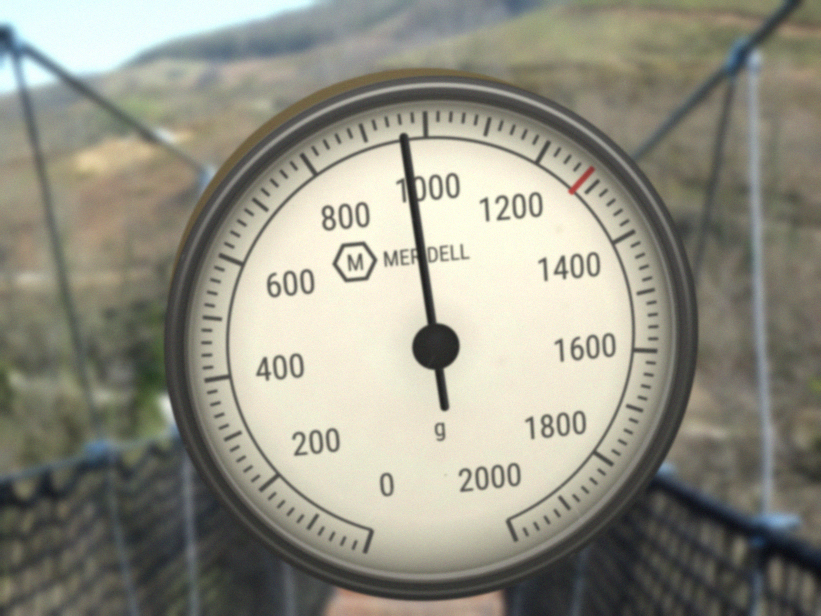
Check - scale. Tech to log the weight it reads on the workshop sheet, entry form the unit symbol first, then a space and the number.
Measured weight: g 960
